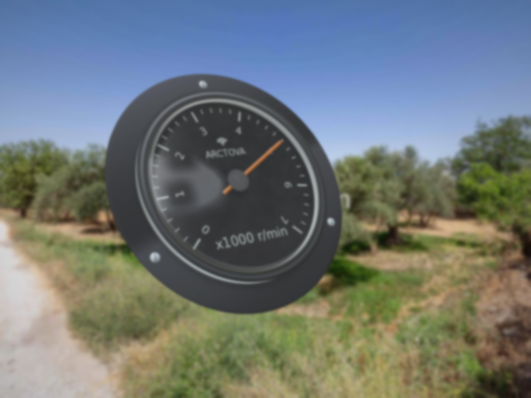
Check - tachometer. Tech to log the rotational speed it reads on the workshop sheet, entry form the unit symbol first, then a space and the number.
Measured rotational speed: rpm 5000
